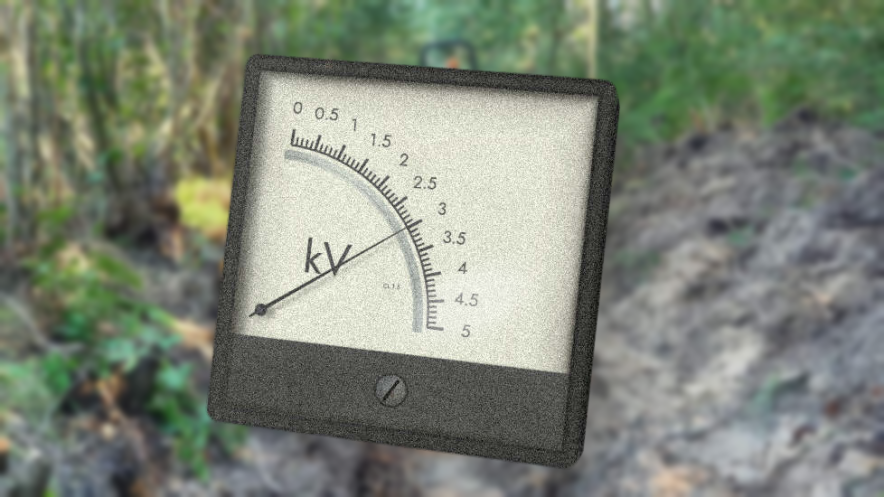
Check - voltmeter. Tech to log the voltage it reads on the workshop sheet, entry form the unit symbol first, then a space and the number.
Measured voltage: kV 3
